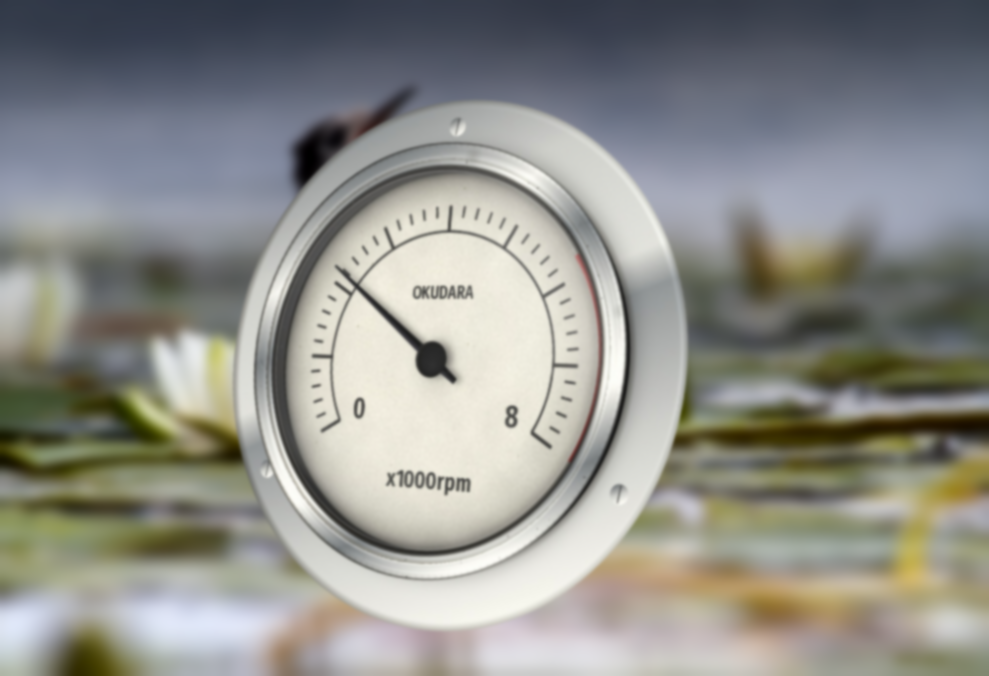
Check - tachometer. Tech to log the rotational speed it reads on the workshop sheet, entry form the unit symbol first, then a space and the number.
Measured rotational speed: rpm 2200
